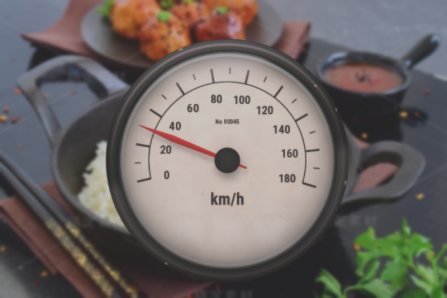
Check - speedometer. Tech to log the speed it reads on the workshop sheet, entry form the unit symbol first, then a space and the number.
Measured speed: km/h 30
